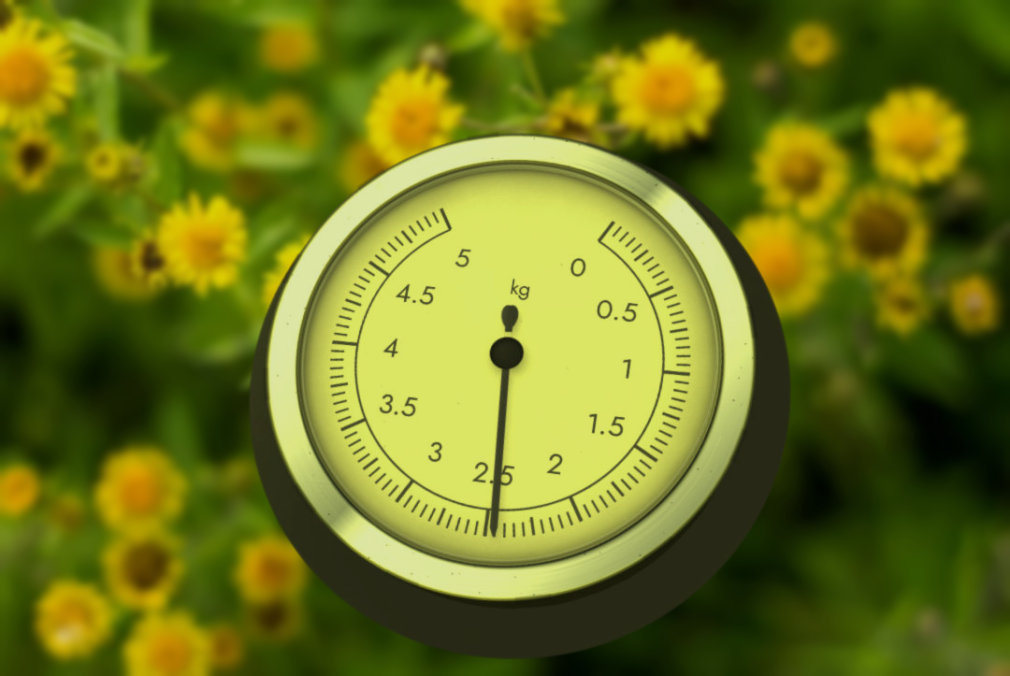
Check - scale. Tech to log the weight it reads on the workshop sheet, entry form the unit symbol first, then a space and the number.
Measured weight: kg 2.45
